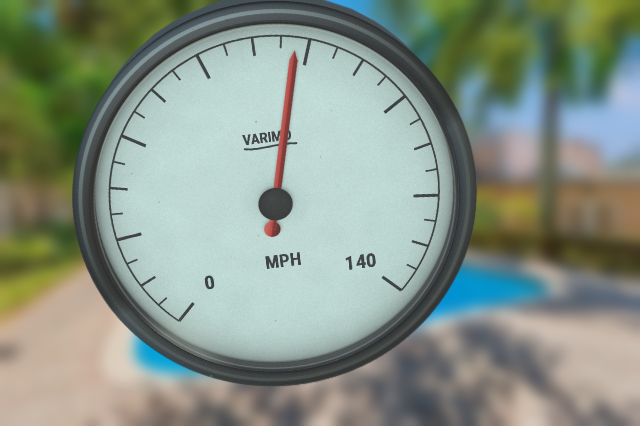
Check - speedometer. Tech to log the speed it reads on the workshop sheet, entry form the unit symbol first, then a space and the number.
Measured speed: mph 77.5
